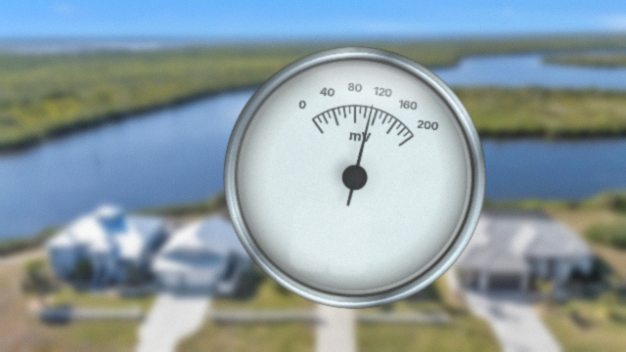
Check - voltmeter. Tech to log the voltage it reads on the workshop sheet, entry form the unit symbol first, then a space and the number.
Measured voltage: mV 110
